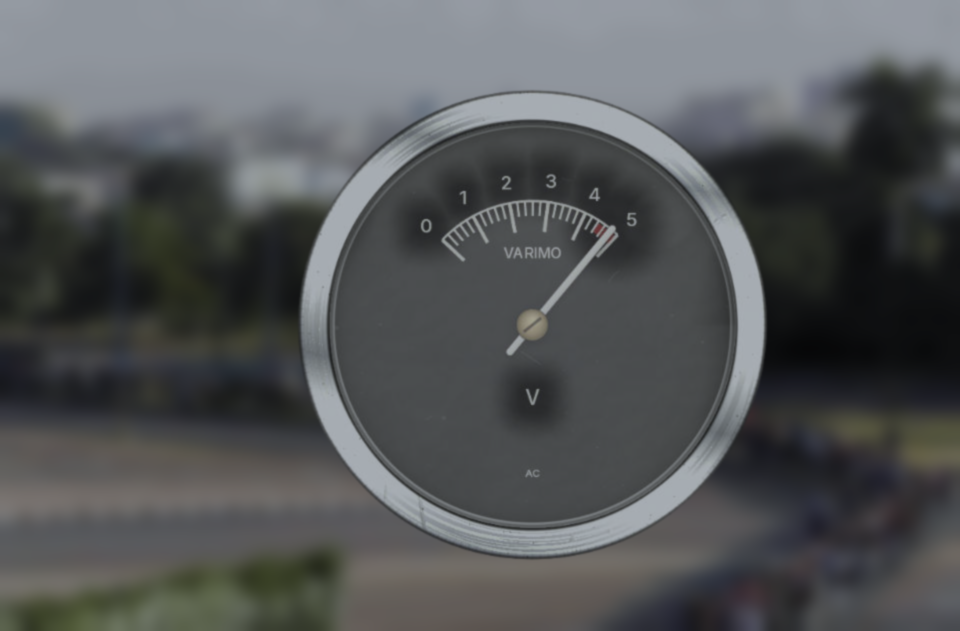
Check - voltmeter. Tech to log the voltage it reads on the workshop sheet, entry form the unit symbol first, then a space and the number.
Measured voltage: V 4.8
